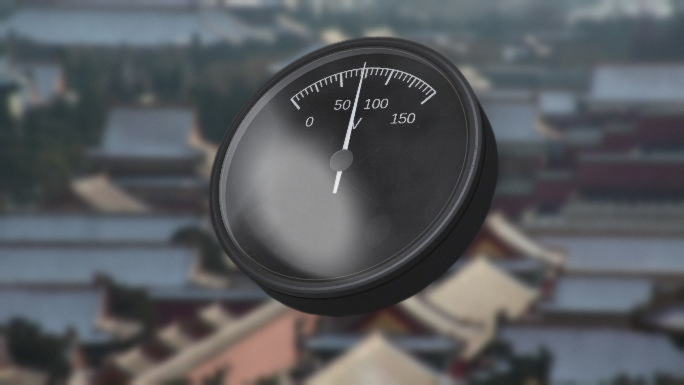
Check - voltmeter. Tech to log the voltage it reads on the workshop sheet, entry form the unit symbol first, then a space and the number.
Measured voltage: V 75
